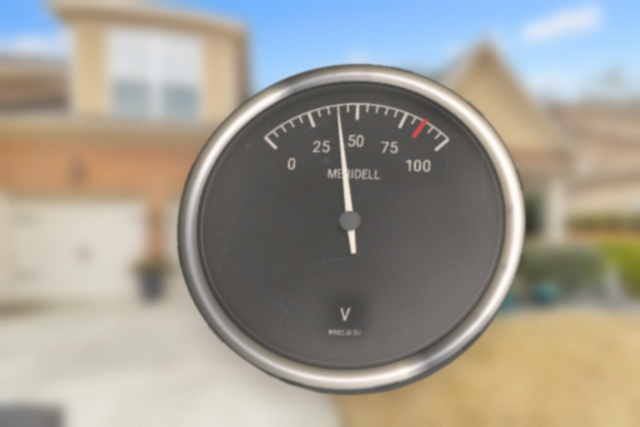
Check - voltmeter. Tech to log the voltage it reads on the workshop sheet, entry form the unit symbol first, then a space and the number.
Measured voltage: V 40
